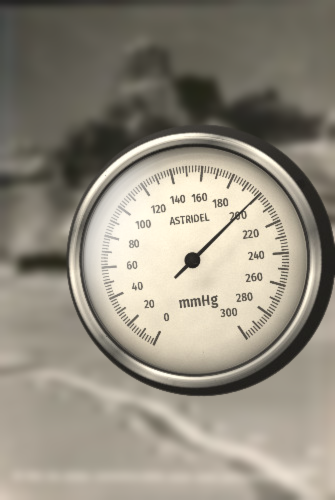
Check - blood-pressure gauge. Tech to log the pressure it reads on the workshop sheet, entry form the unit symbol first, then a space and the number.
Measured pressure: mmHg 200
